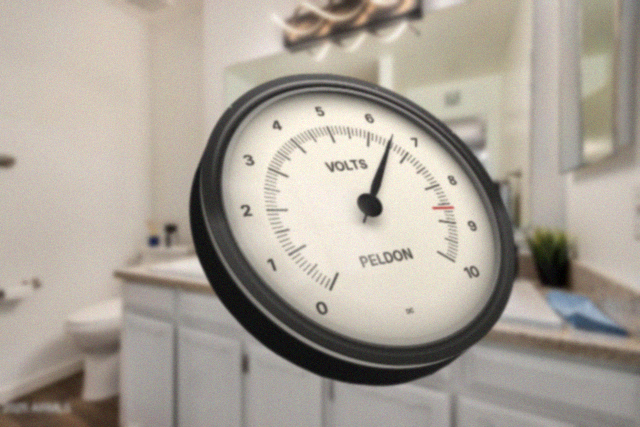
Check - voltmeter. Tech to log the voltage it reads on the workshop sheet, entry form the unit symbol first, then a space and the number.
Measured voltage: V 6.5
